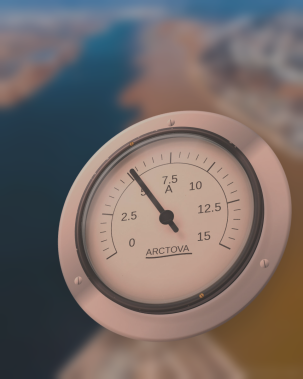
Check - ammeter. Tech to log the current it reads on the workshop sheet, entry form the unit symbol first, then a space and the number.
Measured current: A 5.25
